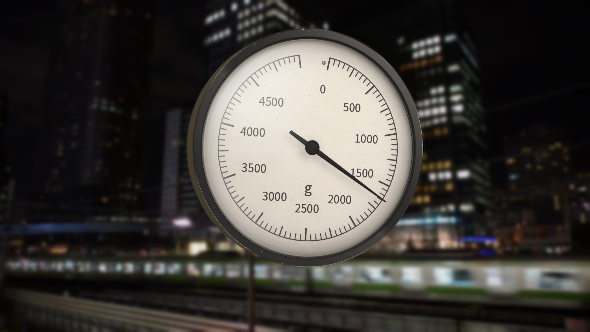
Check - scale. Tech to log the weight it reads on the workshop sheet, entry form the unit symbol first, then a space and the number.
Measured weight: g 1650
